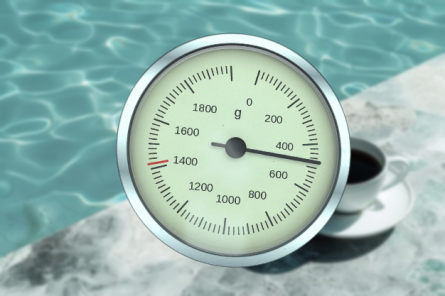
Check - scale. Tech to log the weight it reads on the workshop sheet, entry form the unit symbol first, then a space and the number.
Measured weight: g 480
